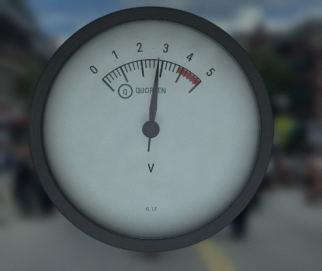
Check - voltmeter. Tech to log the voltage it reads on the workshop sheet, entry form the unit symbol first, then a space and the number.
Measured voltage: V 2.8
